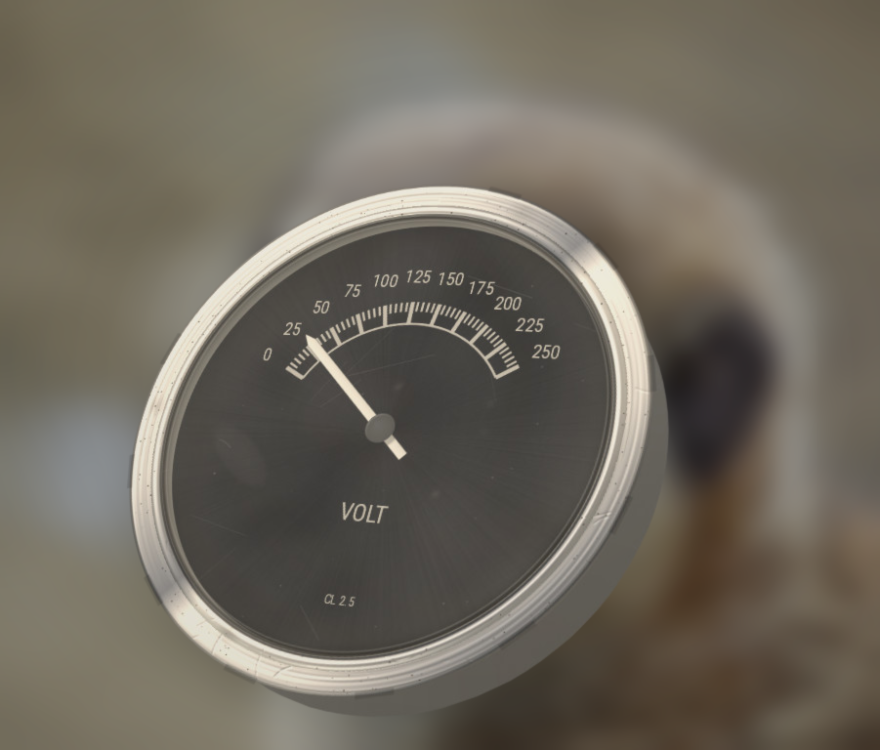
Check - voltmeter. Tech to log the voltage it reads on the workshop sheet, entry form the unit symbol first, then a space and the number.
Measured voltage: V 30
